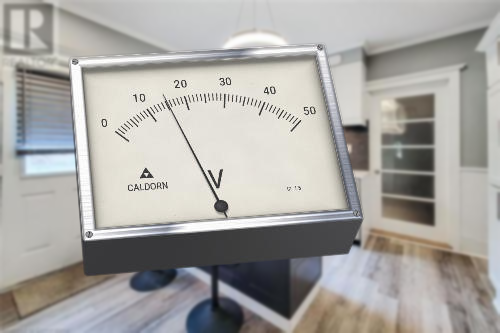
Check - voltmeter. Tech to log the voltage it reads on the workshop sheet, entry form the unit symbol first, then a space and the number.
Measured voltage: V 15
